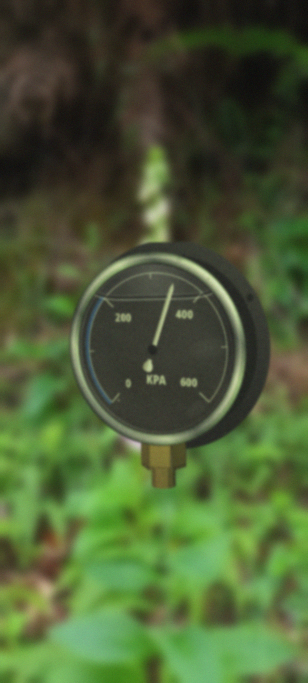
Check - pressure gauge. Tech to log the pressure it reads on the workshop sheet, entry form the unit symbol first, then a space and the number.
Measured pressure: kPa 350
